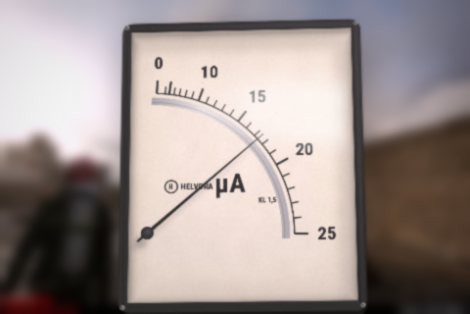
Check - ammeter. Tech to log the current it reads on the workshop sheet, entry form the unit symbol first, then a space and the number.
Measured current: µA 17.5
